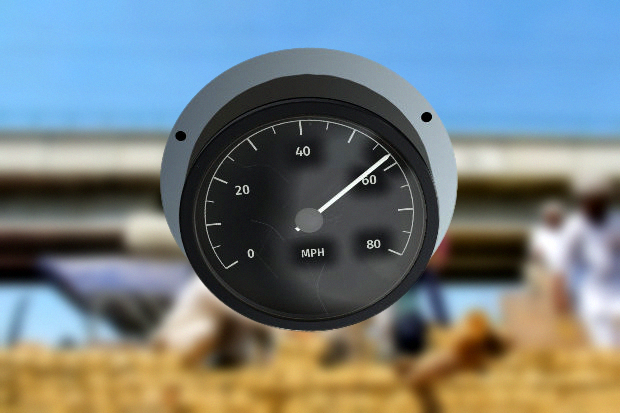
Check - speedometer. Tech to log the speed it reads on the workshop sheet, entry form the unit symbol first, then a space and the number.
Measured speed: mph 57.5
